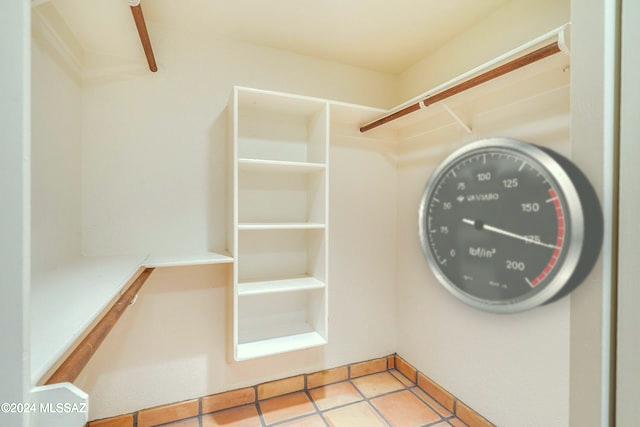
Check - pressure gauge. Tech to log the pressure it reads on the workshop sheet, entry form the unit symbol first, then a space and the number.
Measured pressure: psi 175
